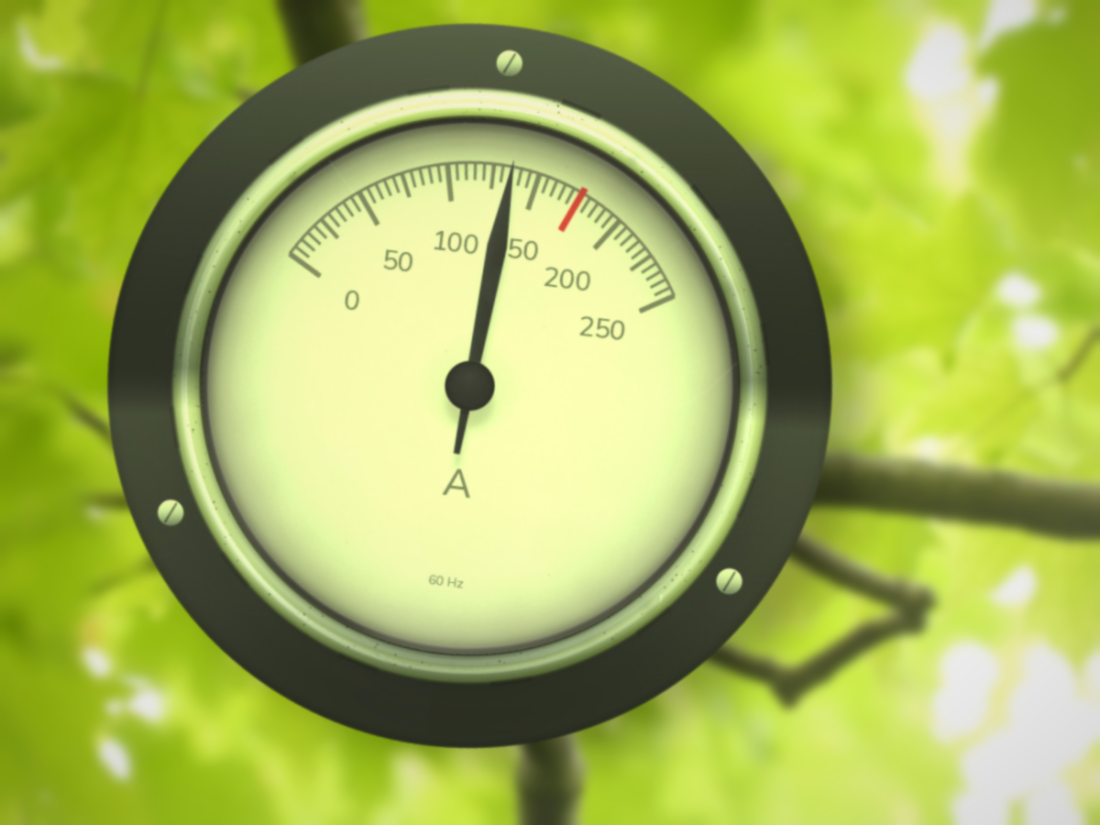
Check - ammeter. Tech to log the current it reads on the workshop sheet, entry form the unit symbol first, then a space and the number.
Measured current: A 135
